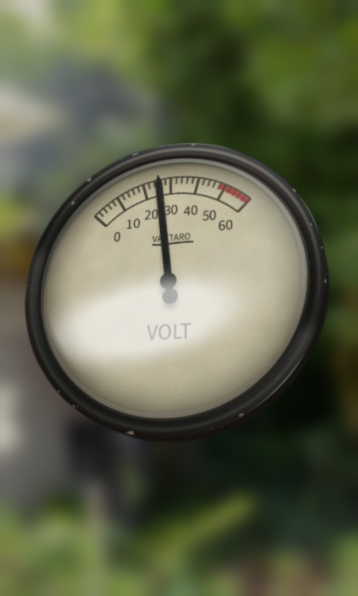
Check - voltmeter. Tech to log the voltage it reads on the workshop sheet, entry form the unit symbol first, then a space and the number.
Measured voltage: V 26
